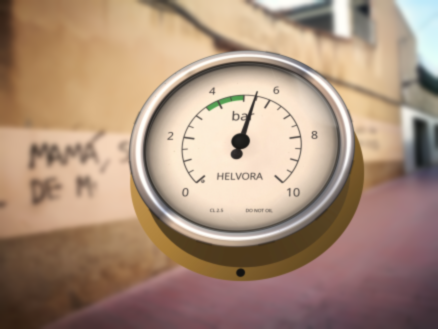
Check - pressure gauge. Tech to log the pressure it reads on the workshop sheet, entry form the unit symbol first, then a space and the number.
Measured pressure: bar 5.5
